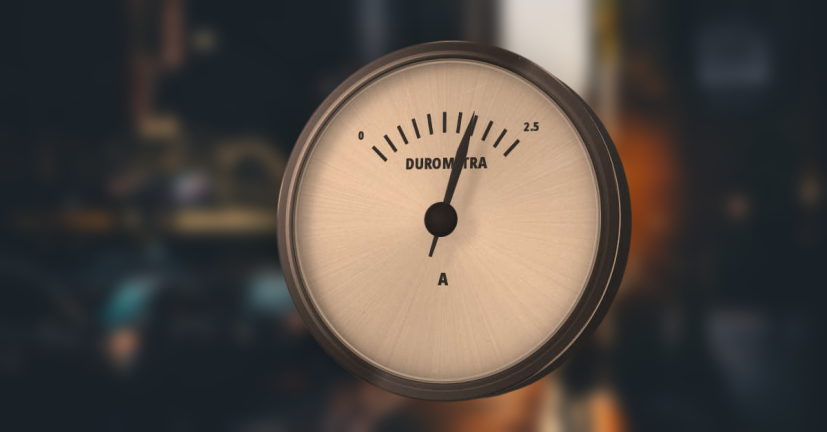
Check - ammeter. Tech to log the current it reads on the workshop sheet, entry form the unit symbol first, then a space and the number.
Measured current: A 1.75
